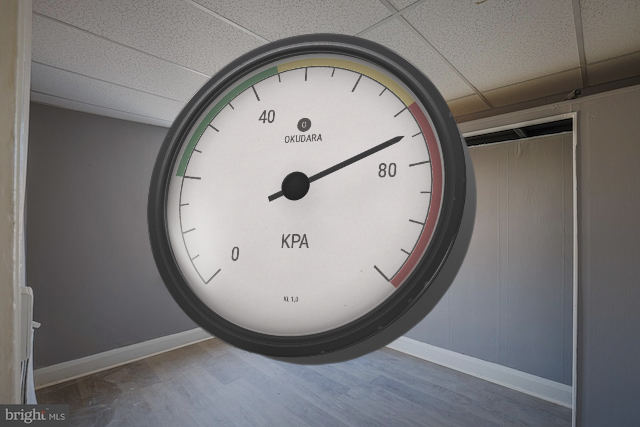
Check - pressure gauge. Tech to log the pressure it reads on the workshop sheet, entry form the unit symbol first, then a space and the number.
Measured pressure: kPa 75
